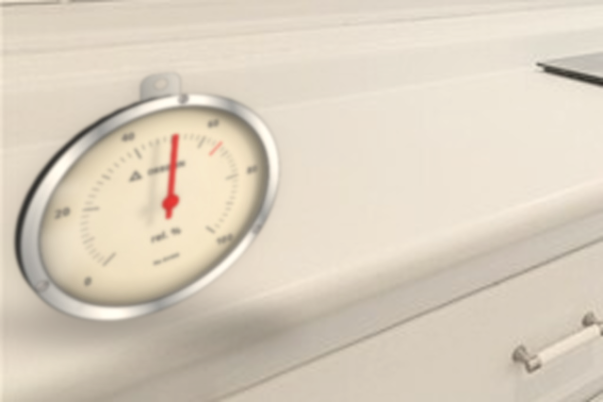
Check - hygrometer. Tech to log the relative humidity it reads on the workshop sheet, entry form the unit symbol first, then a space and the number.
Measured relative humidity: % 50
